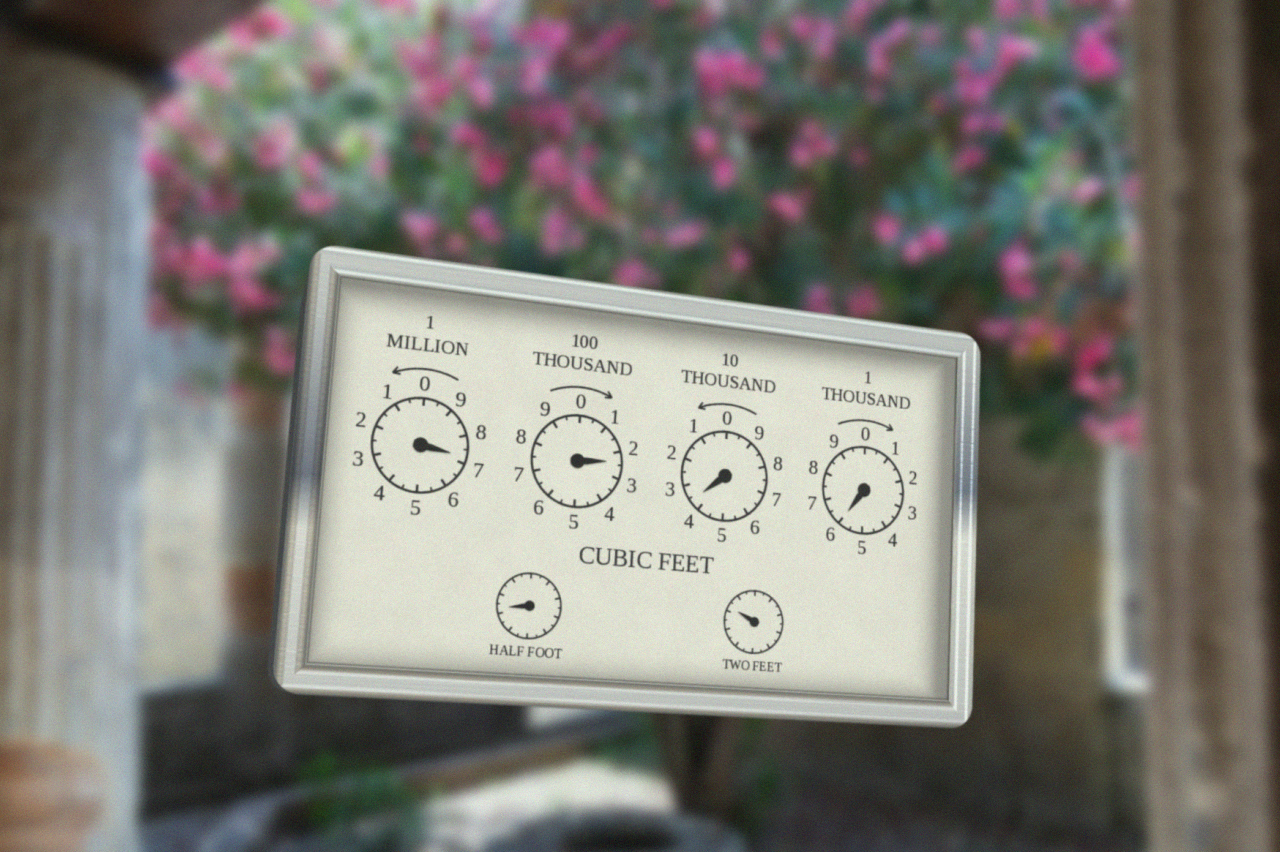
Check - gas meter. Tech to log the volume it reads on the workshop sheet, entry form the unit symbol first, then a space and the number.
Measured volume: ft³ 723600
